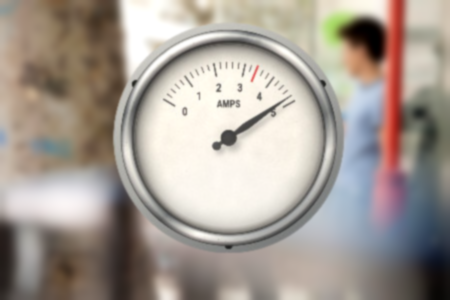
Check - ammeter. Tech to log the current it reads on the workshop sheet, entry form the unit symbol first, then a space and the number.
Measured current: A 4.8
